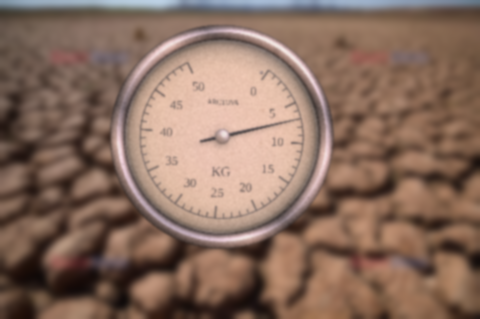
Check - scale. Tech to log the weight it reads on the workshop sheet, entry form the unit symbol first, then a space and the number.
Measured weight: kg 7
